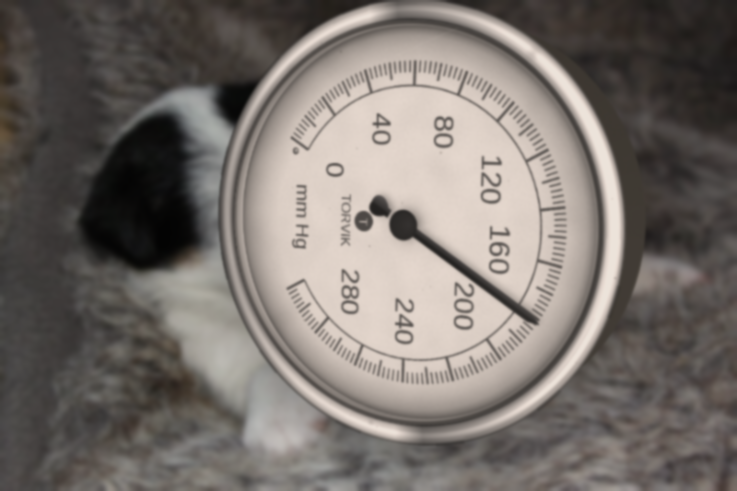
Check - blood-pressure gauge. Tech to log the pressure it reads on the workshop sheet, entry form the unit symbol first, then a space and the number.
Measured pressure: mmHg 180
